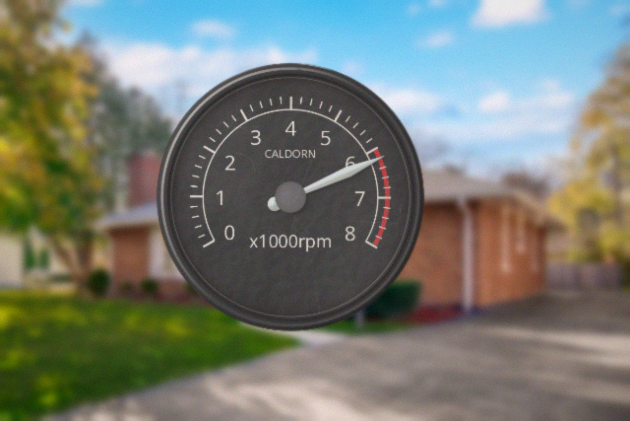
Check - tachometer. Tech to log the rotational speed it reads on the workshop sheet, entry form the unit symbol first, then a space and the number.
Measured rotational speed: rpm 6200
